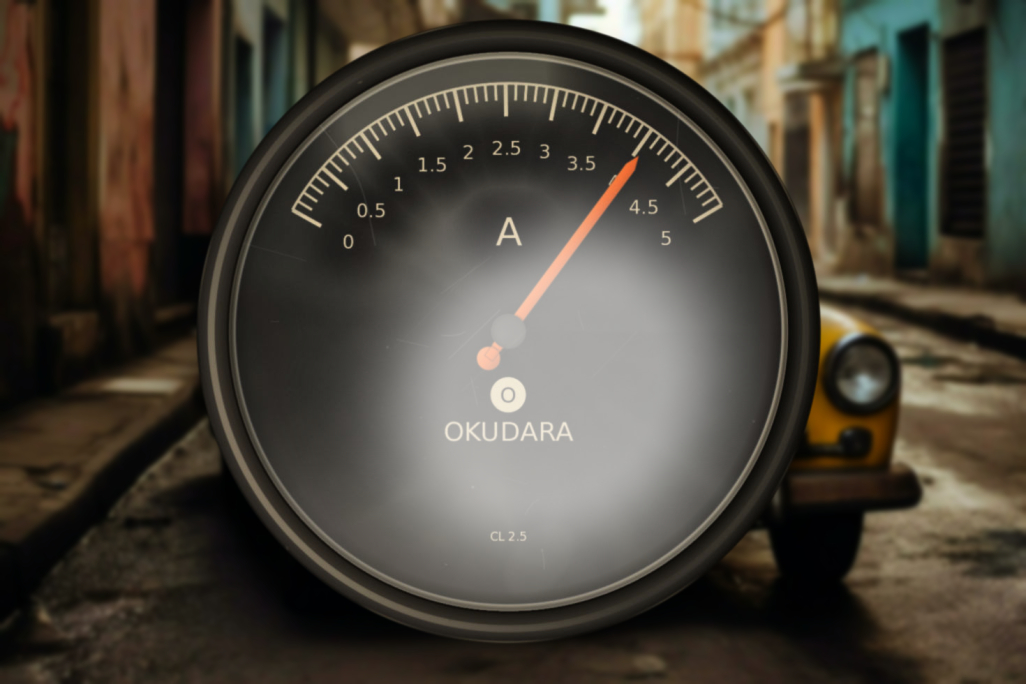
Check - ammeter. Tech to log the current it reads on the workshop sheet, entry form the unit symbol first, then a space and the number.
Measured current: A 4.05
